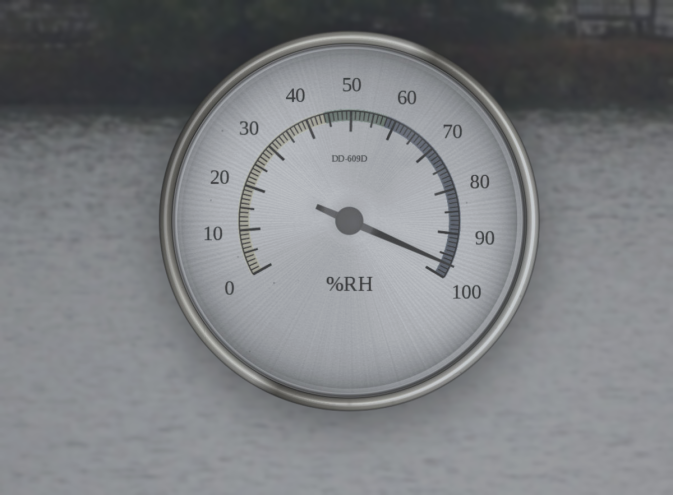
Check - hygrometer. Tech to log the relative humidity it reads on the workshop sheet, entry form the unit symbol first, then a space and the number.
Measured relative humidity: % 97
